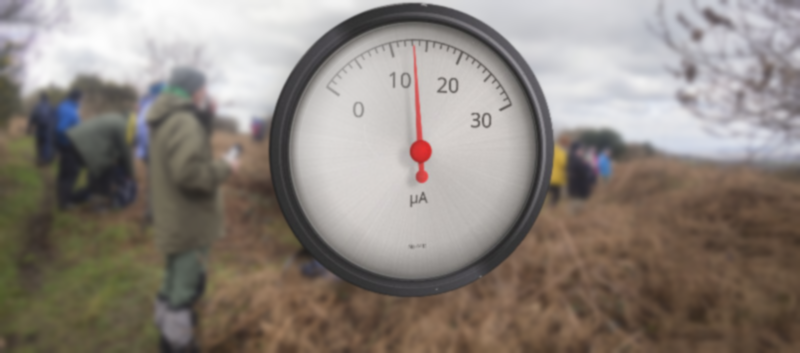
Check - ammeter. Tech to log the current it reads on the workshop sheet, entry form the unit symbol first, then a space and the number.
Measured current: µA 13
